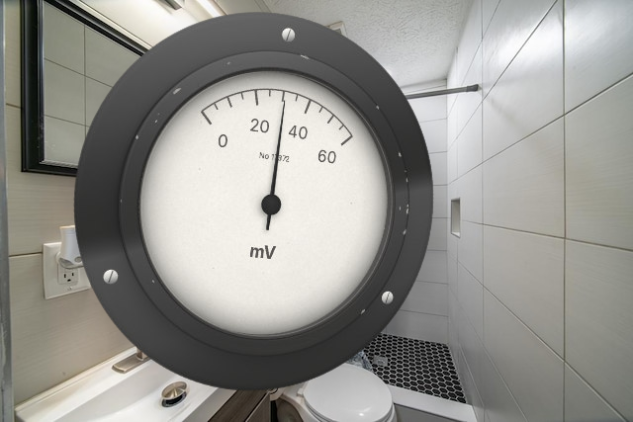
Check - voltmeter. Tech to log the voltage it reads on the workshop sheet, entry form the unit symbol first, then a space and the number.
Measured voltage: mV 30
